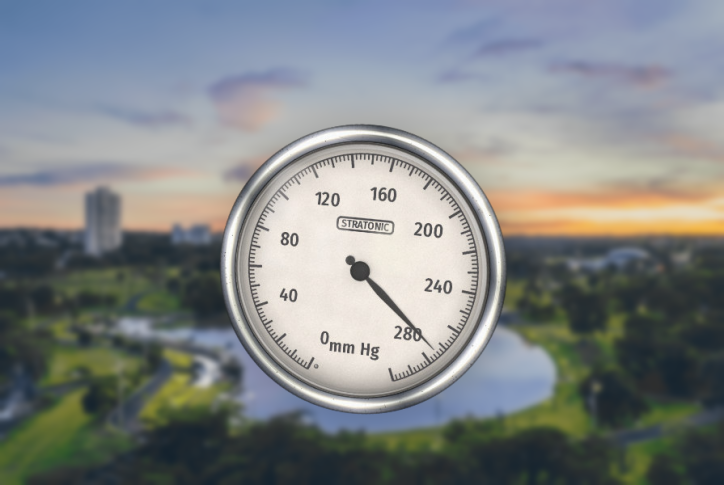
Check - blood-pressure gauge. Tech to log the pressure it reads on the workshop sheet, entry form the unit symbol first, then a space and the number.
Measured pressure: mmHg 274
